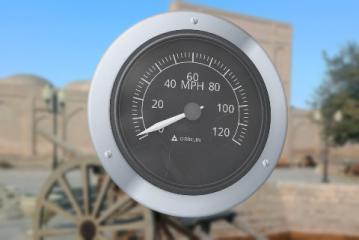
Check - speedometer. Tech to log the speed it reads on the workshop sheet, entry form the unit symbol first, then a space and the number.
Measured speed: mph 2
